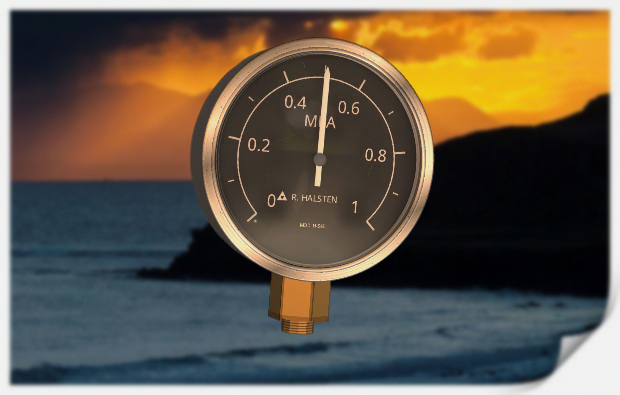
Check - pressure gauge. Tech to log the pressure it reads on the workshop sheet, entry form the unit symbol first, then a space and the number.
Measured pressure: MPa 0.5
